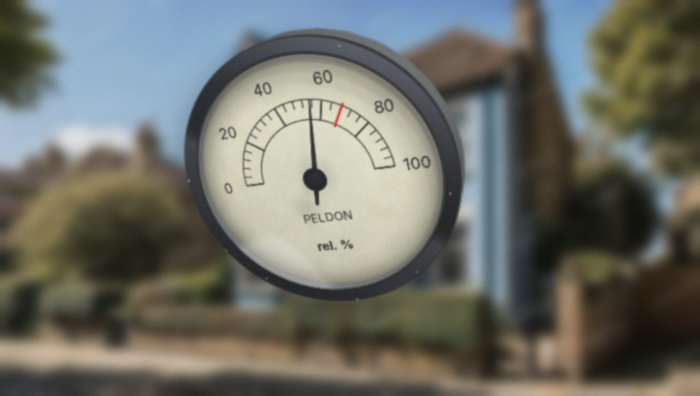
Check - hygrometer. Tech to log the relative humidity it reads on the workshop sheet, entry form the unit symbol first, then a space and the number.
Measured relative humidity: % 56
